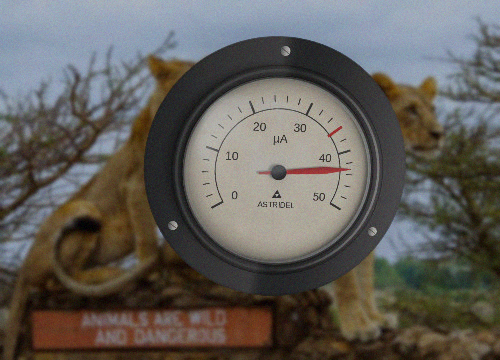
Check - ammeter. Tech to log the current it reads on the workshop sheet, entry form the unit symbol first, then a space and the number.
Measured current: µA 43
